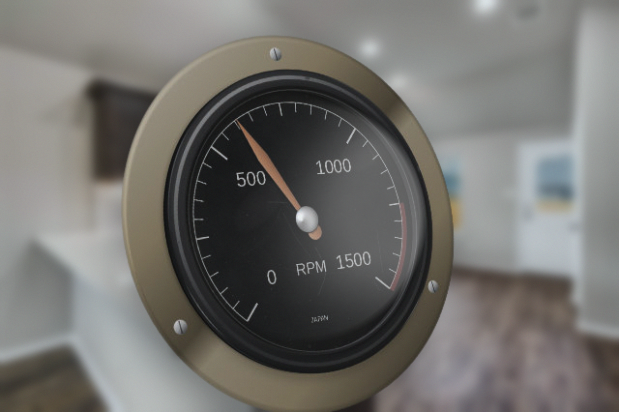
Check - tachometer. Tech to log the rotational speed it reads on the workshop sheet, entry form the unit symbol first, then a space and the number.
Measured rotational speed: rpm 600
